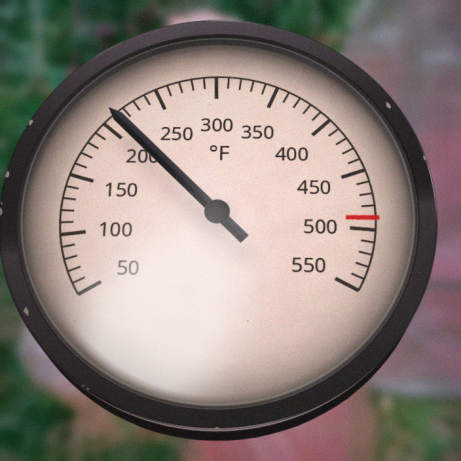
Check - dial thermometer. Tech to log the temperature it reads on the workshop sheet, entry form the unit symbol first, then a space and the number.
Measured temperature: °F 210
